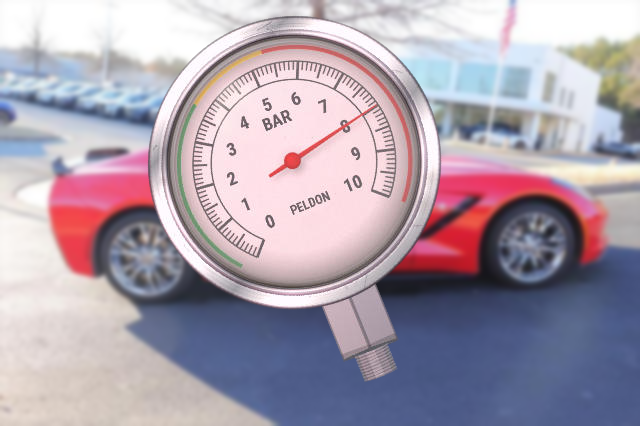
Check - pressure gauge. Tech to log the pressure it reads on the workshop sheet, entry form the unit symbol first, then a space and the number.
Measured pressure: bar 8
